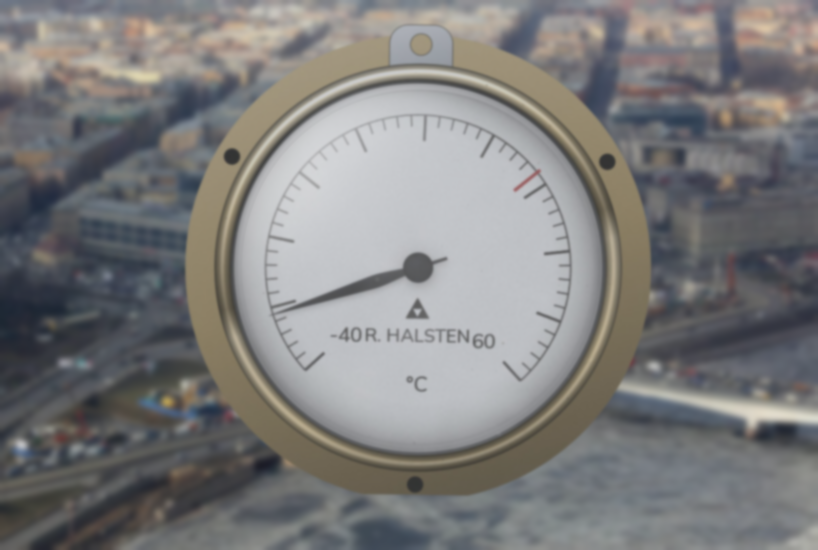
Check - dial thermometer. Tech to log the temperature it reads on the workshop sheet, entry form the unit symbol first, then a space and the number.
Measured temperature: °C -31
